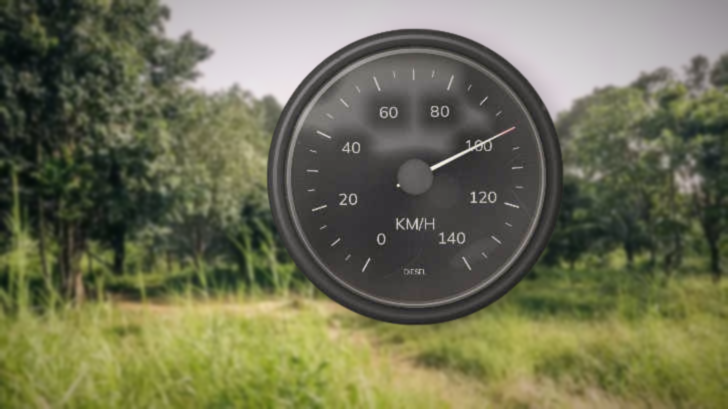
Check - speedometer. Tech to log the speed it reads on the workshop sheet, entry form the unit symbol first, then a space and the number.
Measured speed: km/h 100
